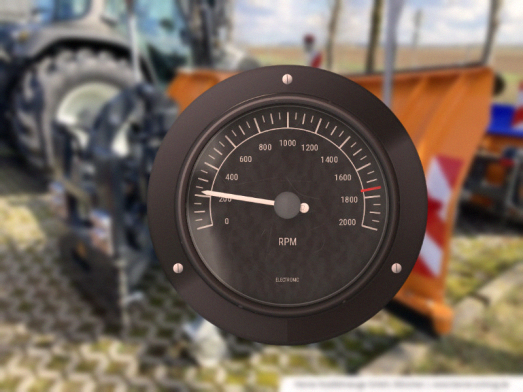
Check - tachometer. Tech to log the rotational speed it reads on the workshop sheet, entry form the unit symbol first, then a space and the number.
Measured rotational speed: rpm 225
